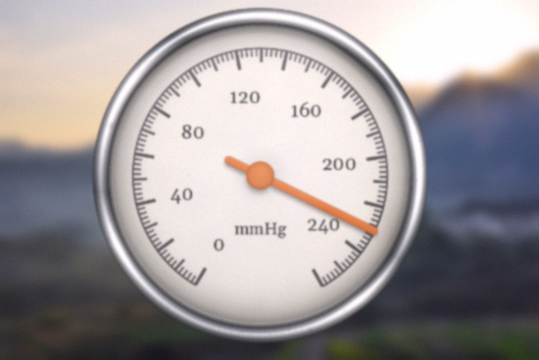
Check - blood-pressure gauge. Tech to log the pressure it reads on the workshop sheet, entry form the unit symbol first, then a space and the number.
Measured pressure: mmHg 230
